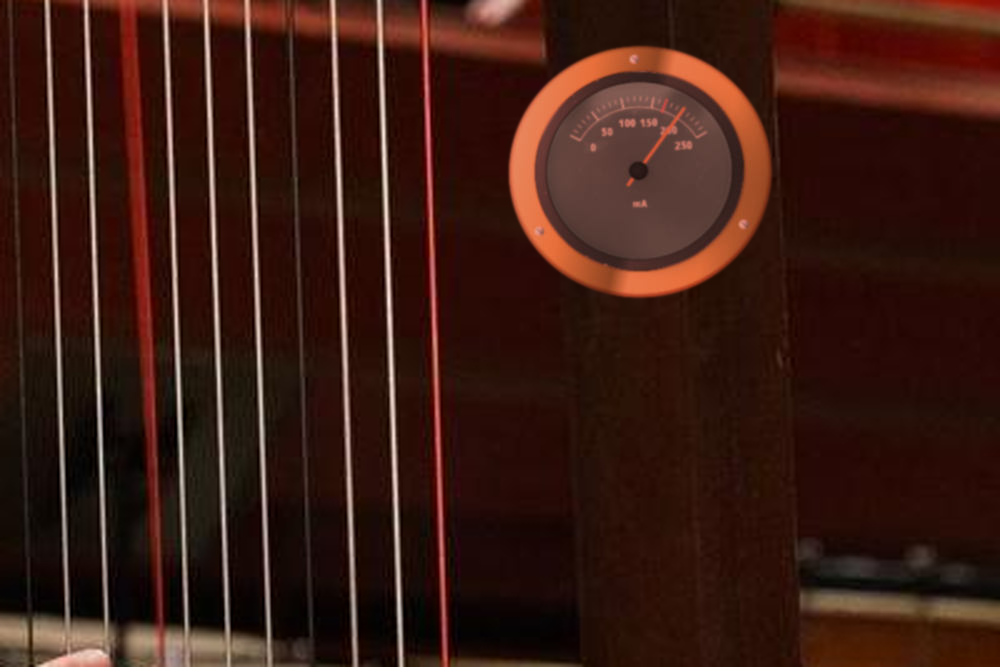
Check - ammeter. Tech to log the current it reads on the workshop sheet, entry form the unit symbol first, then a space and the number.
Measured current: mA 200
